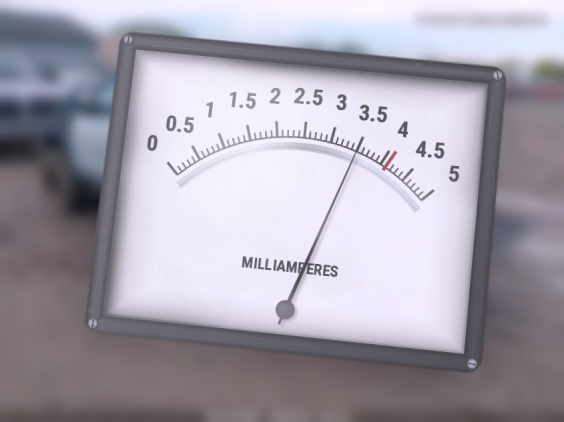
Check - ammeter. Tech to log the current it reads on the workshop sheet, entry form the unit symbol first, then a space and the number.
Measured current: mA 3.5
